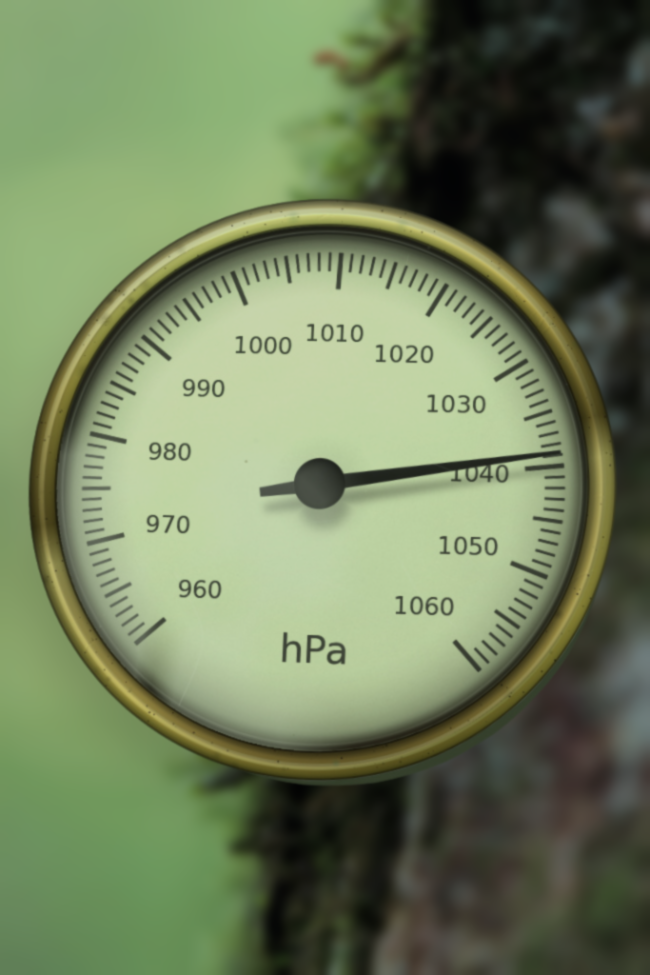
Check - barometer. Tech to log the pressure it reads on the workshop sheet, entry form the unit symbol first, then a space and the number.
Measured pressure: hPa 1039
